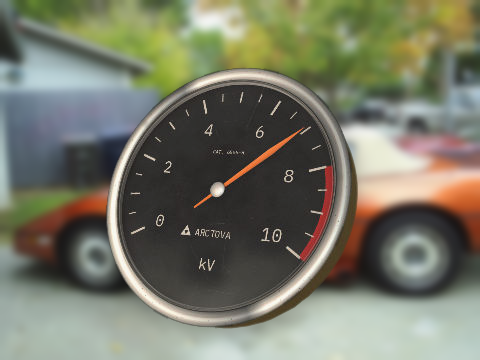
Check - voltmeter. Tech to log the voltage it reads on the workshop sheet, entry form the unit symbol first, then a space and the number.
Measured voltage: kV 7
